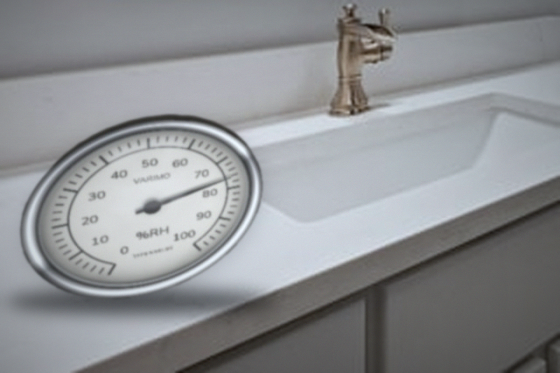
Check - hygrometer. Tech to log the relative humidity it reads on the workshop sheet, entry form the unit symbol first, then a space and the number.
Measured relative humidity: % 76
